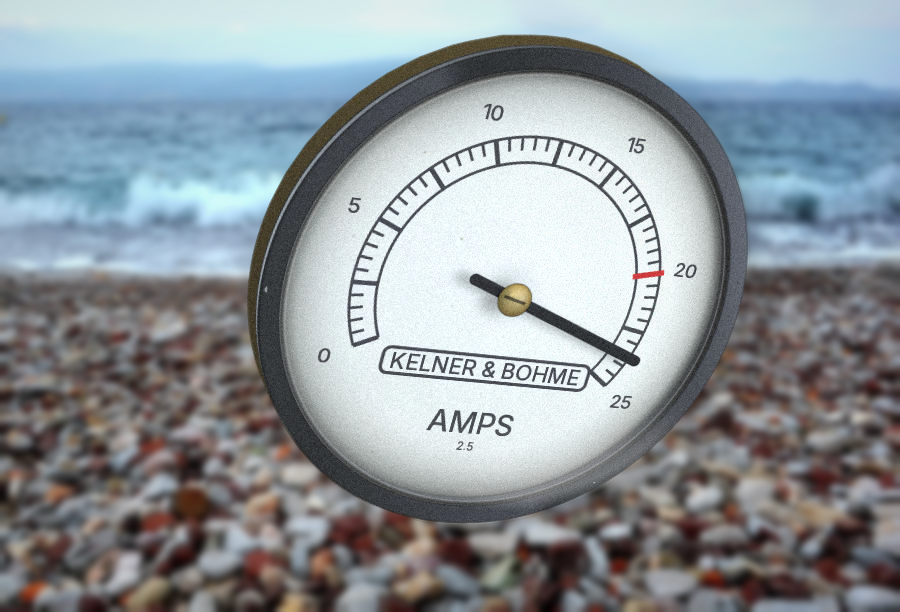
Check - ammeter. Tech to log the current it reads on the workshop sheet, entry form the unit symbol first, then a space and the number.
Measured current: A 23.5
